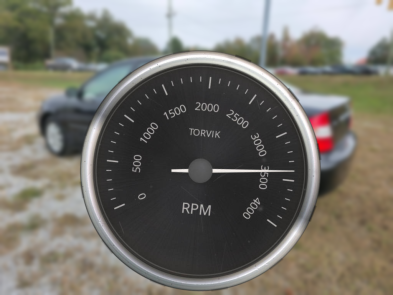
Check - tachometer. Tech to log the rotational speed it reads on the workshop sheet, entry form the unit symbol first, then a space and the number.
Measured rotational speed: rpm 3400
